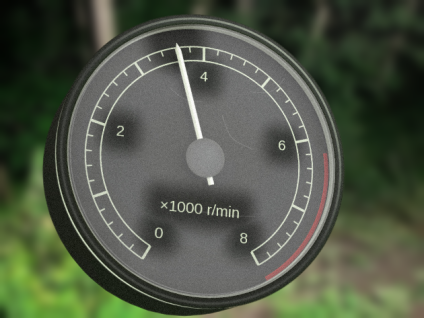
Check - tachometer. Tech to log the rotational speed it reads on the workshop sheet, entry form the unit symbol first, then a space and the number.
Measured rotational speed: rpm 3600
